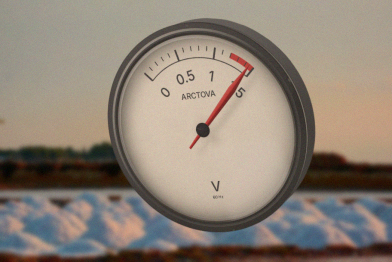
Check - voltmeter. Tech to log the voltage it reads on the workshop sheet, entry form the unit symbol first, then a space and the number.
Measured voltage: V 1.45
